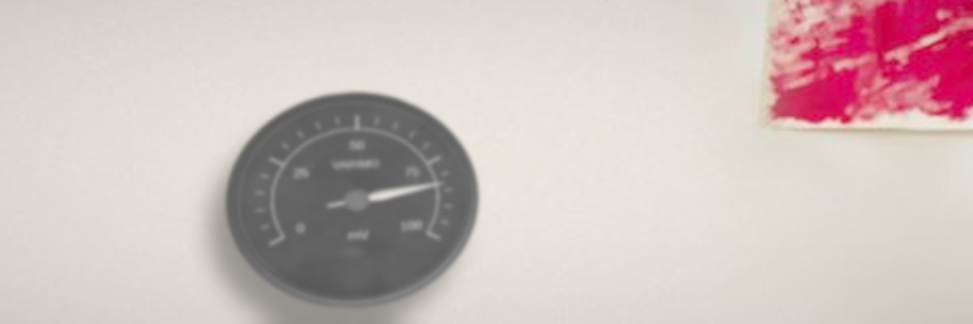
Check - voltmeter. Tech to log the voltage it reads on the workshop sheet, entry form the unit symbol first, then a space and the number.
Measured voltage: mV 82.5
